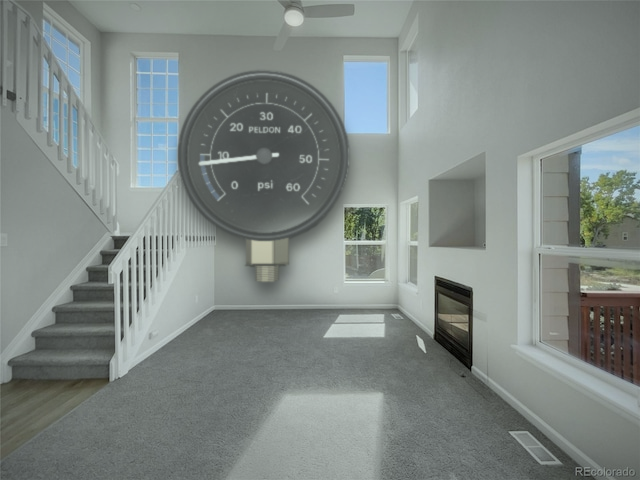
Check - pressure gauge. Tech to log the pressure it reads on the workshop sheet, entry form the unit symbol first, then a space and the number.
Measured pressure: psi 8
